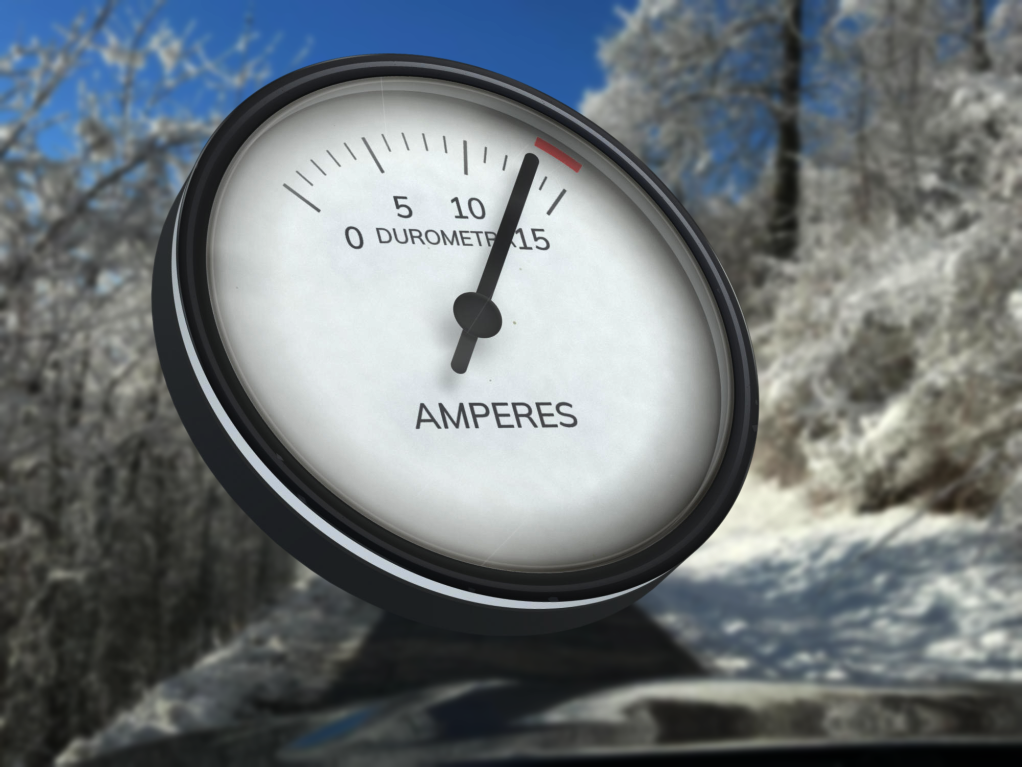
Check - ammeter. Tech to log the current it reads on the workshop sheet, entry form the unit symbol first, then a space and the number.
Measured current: A 13
